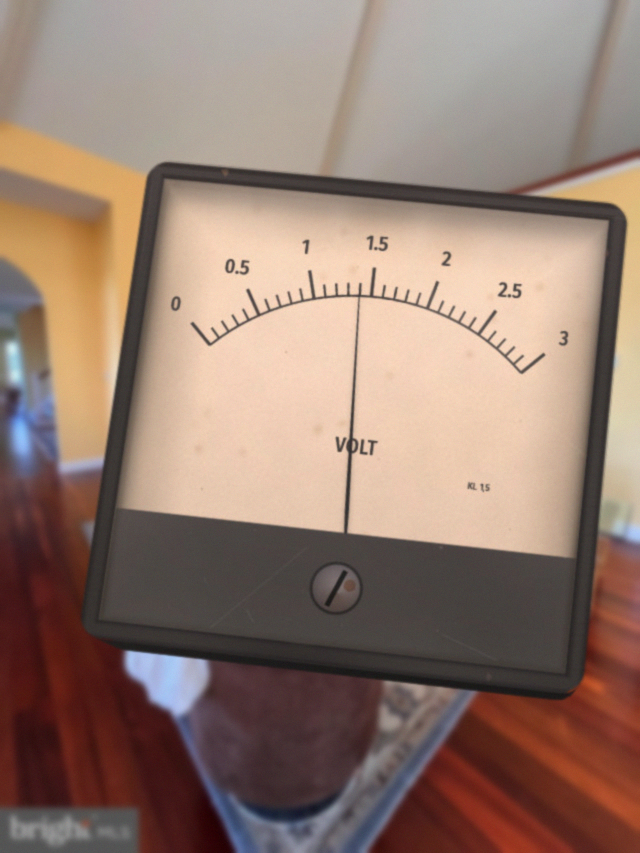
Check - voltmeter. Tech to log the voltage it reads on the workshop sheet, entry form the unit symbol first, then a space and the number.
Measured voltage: V 1.4
